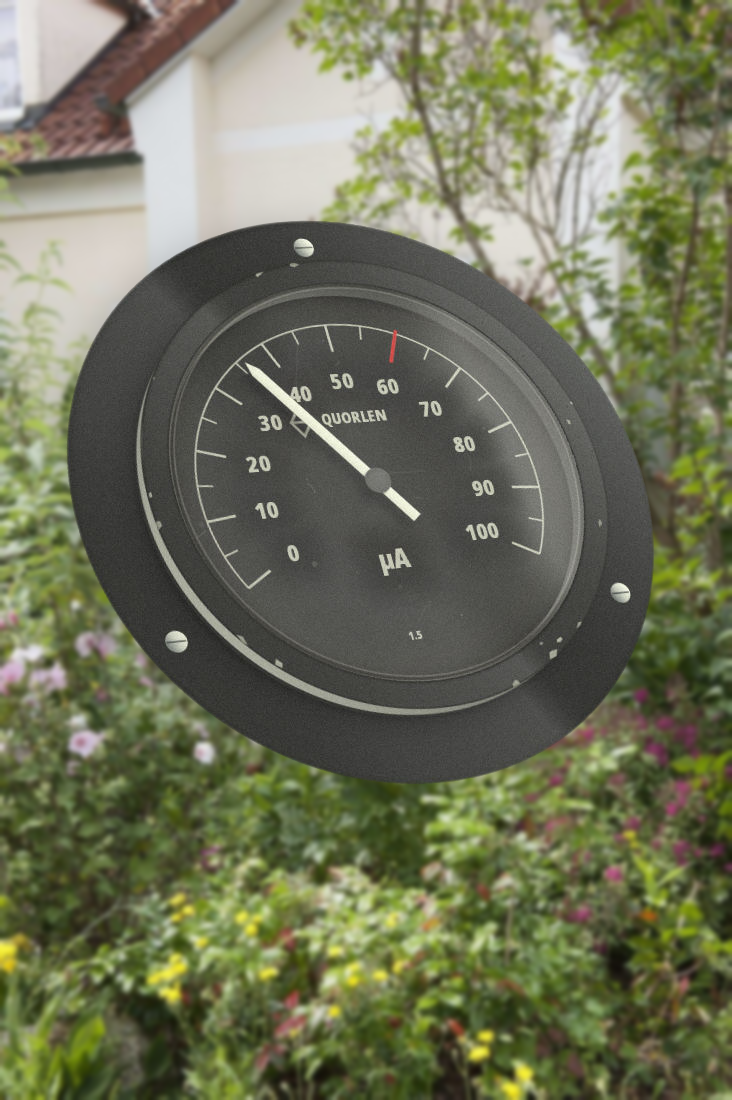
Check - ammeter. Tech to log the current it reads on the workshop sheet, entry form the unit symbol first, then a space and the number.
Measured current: µA 35
